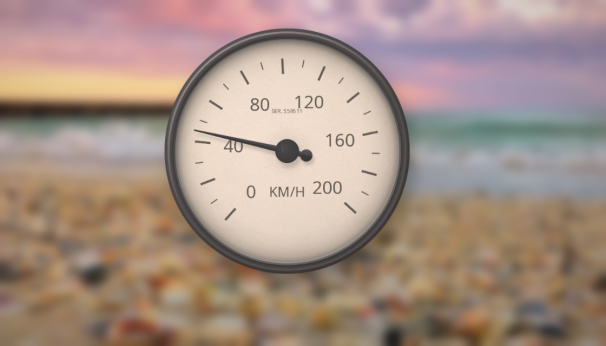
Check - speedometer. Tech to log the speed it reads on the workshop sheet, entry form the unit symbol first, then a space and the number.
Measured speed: km/h 45
